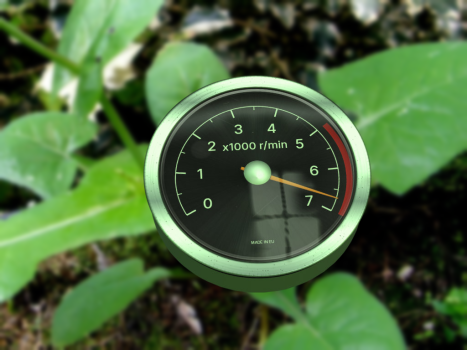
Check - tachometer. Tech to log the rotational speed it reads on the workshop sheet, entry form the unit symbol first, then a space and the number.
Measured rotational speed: rpm 6750
